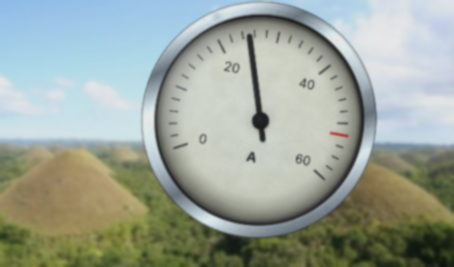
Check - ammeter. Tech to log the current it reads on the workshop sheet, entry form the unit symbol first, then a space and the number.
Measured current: A 25
